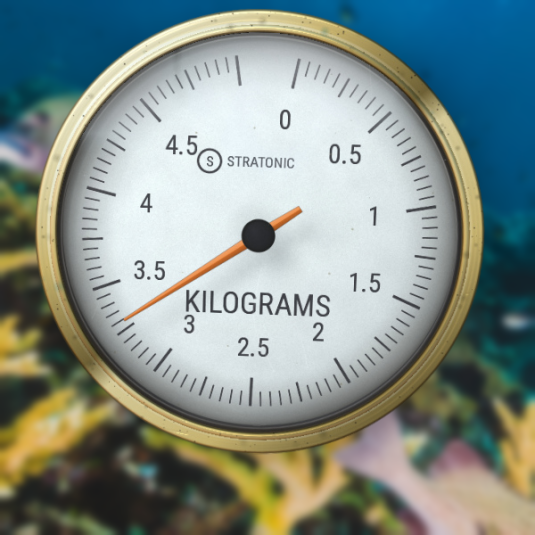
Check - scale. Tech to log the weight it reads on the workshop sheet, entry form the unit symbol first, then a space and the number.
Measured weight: kg 3.3
